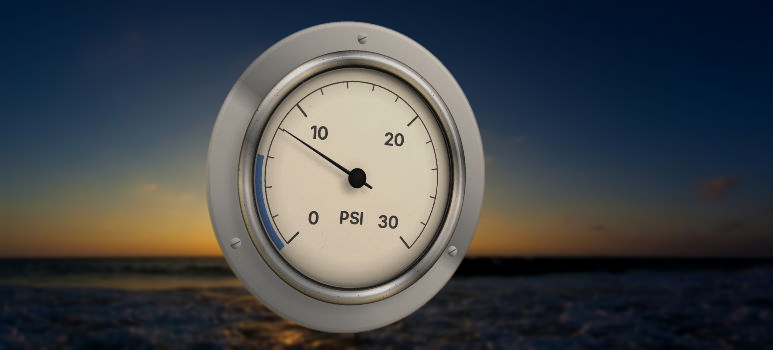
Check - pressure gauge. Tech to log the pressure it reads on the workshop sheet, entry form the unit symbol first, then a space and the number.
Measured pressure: psi 8
